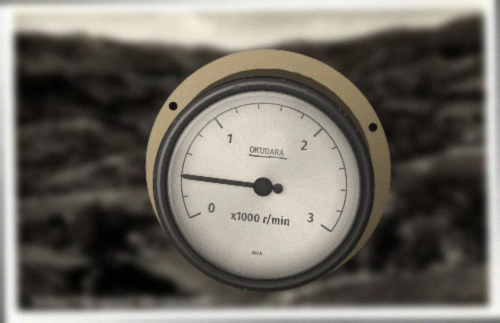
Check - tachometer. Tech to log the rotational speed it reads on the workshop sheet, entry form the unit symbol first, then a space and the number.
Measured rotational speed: rpm 400
